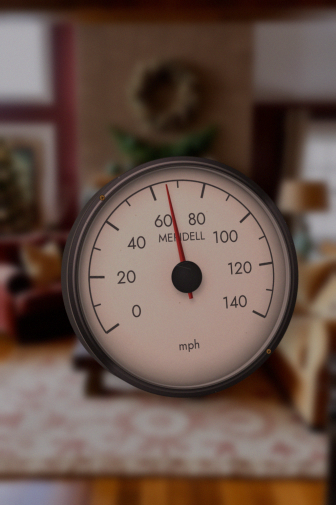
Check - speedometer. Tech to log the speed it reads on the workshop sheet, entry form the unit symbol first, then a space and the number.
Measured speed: mph 65
